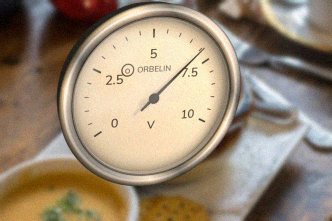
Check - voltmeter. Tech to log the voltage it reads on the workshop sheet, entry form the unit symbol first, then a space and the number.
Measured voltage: V 7
